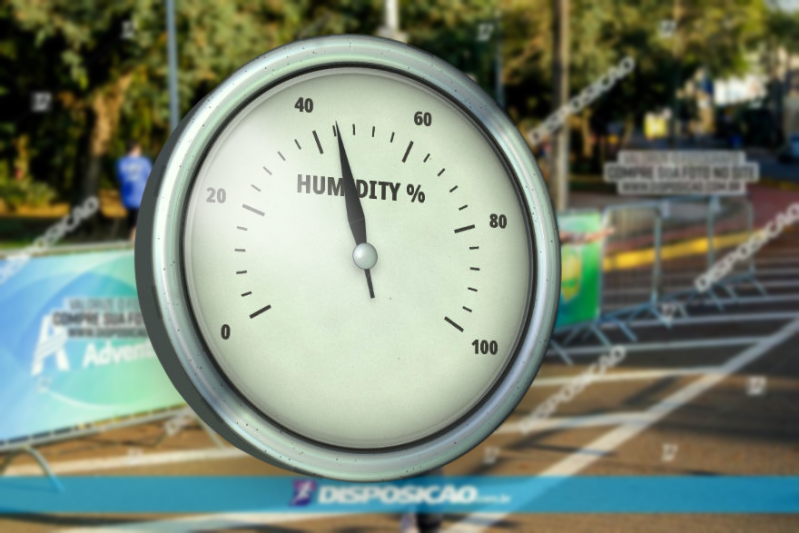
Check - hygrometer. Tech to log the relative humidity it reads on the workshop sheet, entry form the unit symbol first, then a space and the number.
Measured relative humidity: % 44
